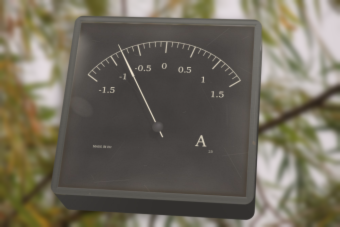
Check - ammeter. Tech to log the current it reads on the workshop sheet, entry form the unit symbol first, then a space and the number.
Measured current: A -0.8
